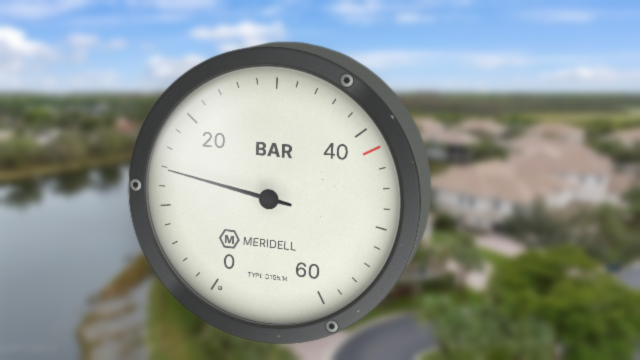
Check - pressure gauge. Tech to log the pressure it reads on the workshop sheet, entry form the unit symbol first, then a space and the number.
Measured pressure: bar 14
